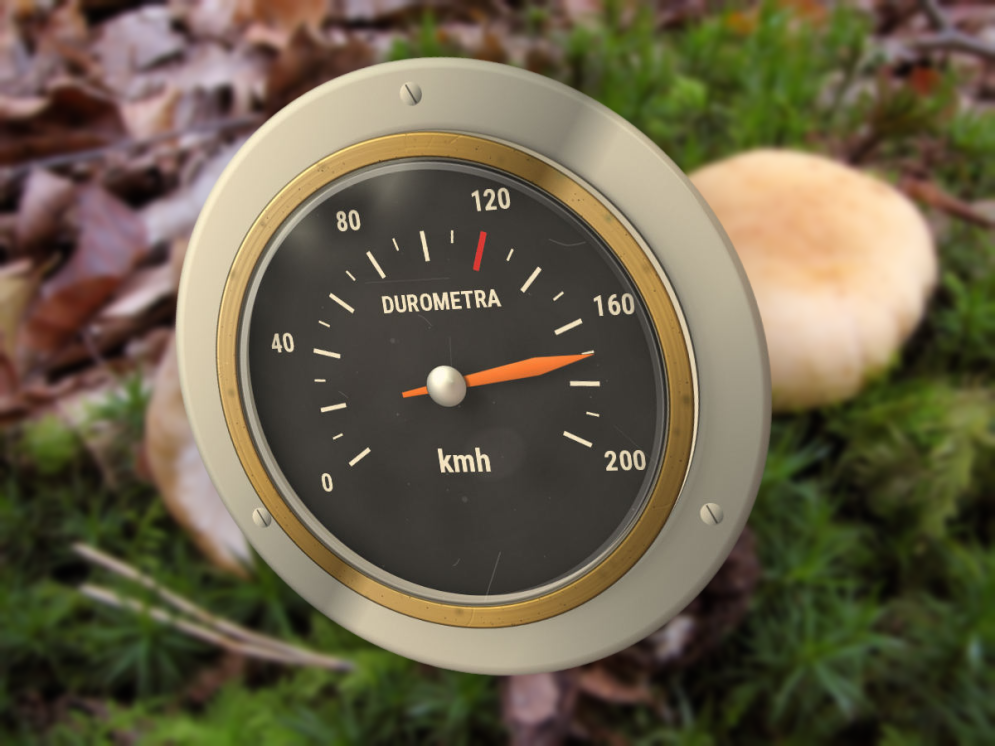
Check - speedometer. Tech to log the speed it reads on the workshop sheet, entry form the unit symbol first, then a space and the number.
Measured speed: km/h 170
